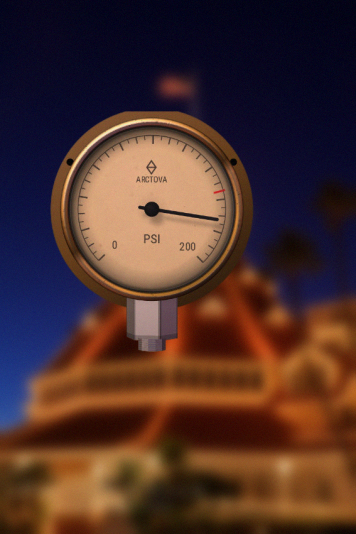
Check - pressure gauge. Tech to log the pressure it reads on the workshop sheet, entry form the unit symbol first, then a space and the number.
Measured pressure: psi 172.5
